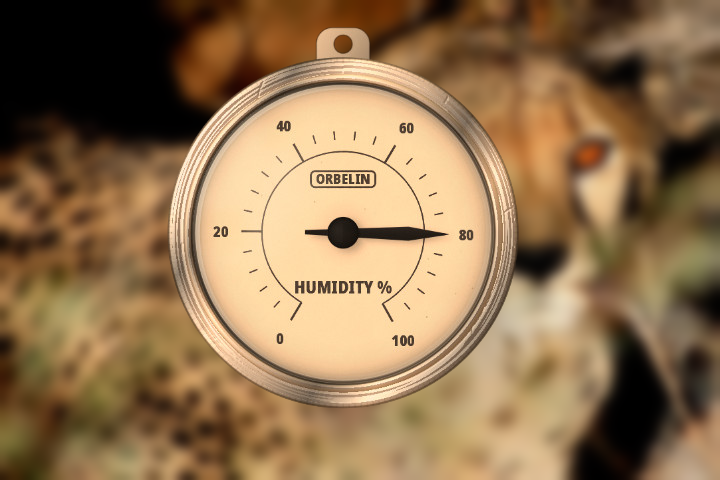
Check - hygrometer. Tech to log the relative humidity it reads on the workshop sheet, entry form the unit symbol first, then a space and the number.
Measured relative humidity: % 80
